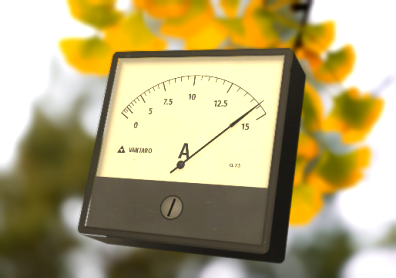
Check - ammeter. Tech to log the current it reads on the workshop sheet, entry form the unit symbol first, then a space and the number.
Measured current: A 14.5
